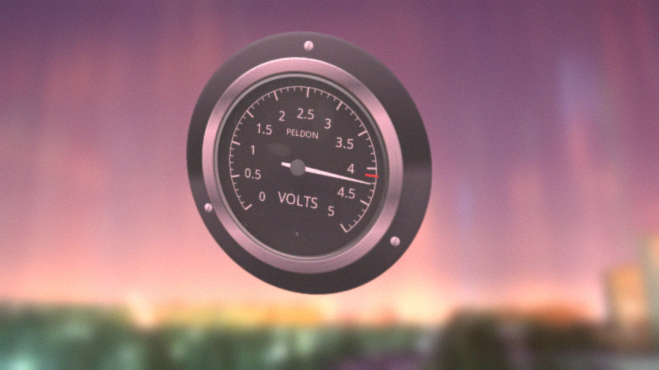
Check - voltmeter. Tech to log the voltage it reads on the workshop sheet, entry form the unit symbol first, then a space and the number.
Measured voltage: V 4.2
